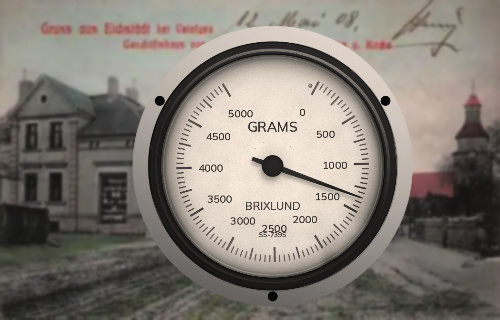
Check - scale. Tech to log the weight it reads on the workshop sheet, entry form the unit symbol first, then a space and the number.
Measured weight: g 1350
